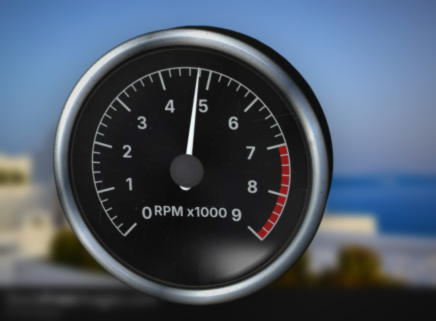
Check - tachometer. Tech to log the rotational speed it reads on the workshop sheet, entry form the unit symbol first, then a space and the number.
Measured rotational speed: rpm 4800
